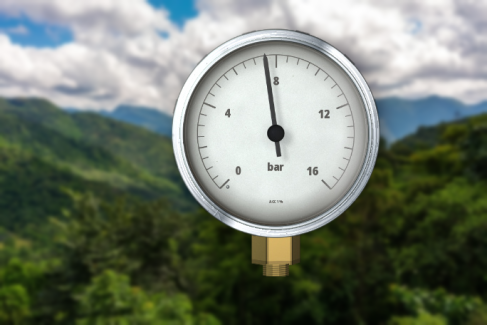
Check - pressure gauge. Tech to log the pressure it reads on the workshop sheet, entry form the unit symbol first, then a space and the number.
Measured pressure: bar 7.5
